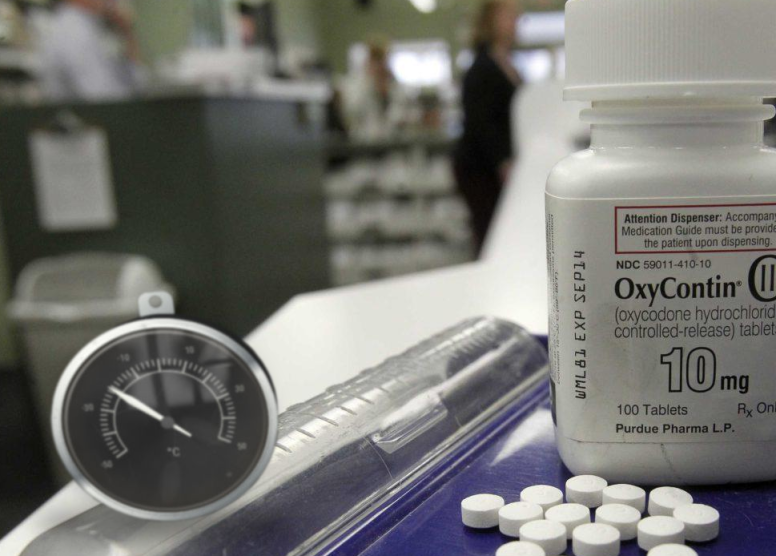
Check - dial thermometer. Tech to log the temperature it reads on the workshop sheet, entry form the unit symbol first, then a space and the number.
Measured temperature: °C -20
